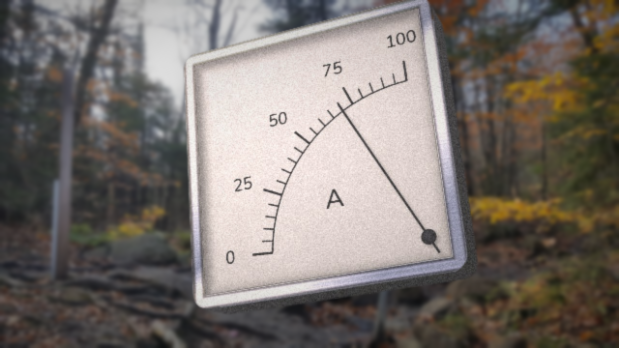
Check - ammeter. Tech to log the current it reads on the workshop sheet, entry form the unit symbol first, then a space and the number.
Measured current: A 70
